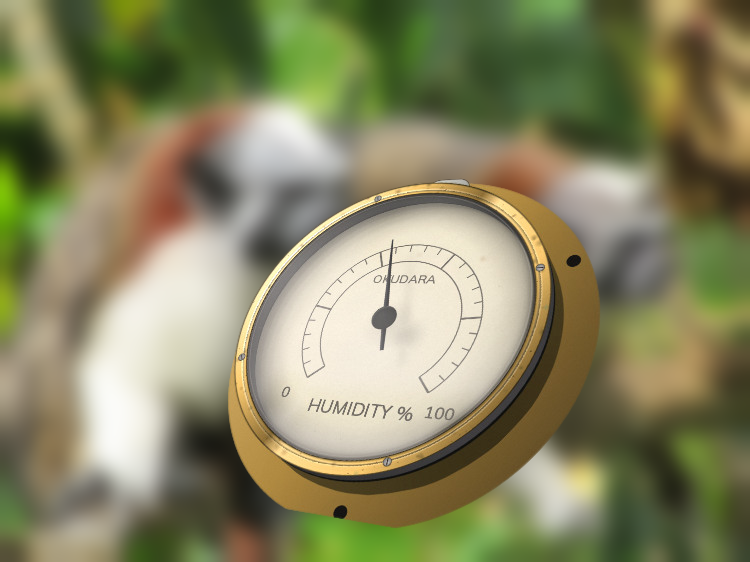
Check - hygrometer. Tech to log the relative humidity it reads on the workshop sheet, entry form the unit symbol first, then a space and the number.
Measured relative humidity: % 44
